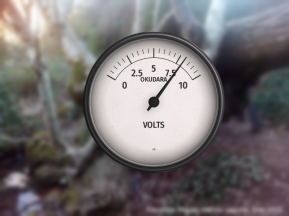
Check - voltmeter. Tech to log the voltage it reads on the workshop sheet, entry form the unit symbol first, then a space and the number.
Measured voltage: V 8
